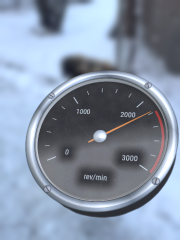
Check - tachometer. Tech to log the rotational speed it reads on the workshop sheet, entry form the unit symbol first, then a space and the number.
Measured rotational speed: rpm 2200
